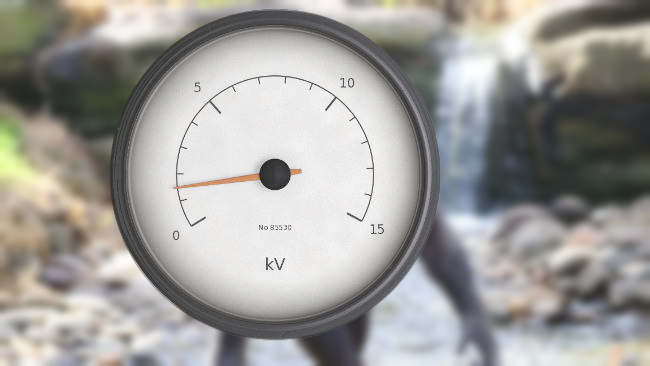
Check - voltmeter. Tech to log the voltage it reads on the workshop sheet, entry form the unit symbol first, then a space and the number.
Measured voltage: kV 1.5
